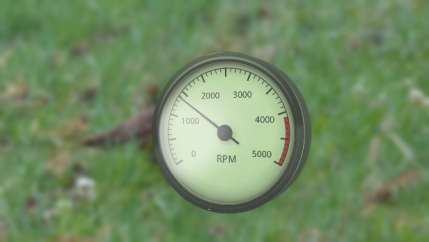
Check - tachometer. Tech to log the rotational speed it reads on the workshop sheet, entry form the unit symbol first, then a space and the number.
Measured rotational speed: rpm 1400
